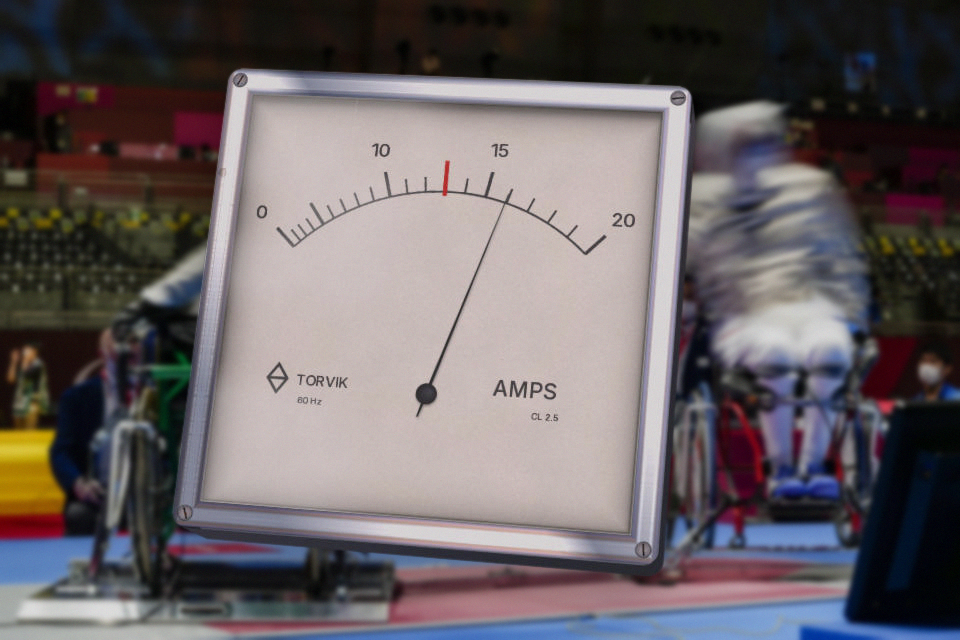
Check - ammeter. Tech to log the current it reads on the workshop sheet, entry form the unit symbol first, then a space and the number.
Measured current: A 16
